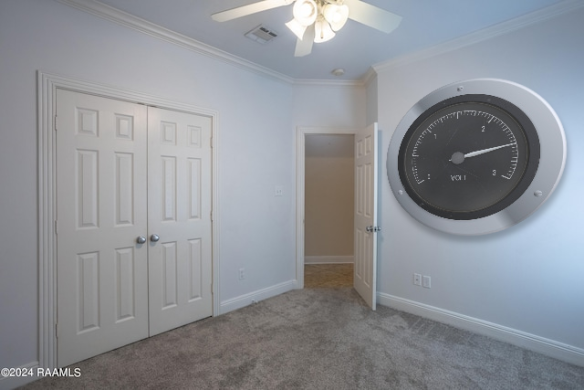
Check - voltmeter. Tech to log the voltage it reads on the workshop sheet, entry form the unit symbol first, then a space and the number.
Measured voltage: V 2.5
